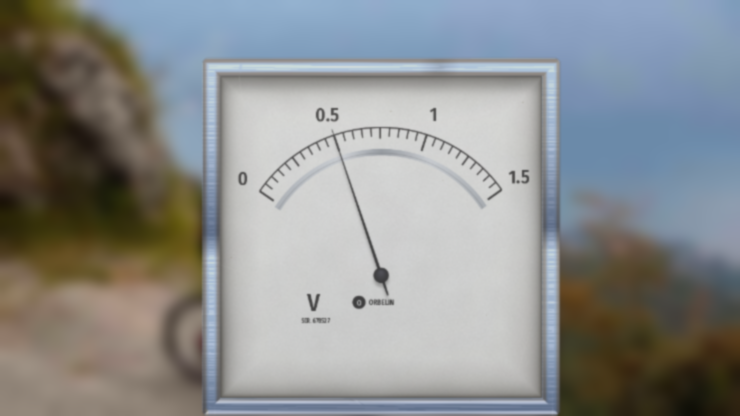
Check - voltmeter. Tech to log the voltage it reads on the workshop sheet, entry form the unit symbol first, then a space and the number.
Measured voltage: V 0.5
